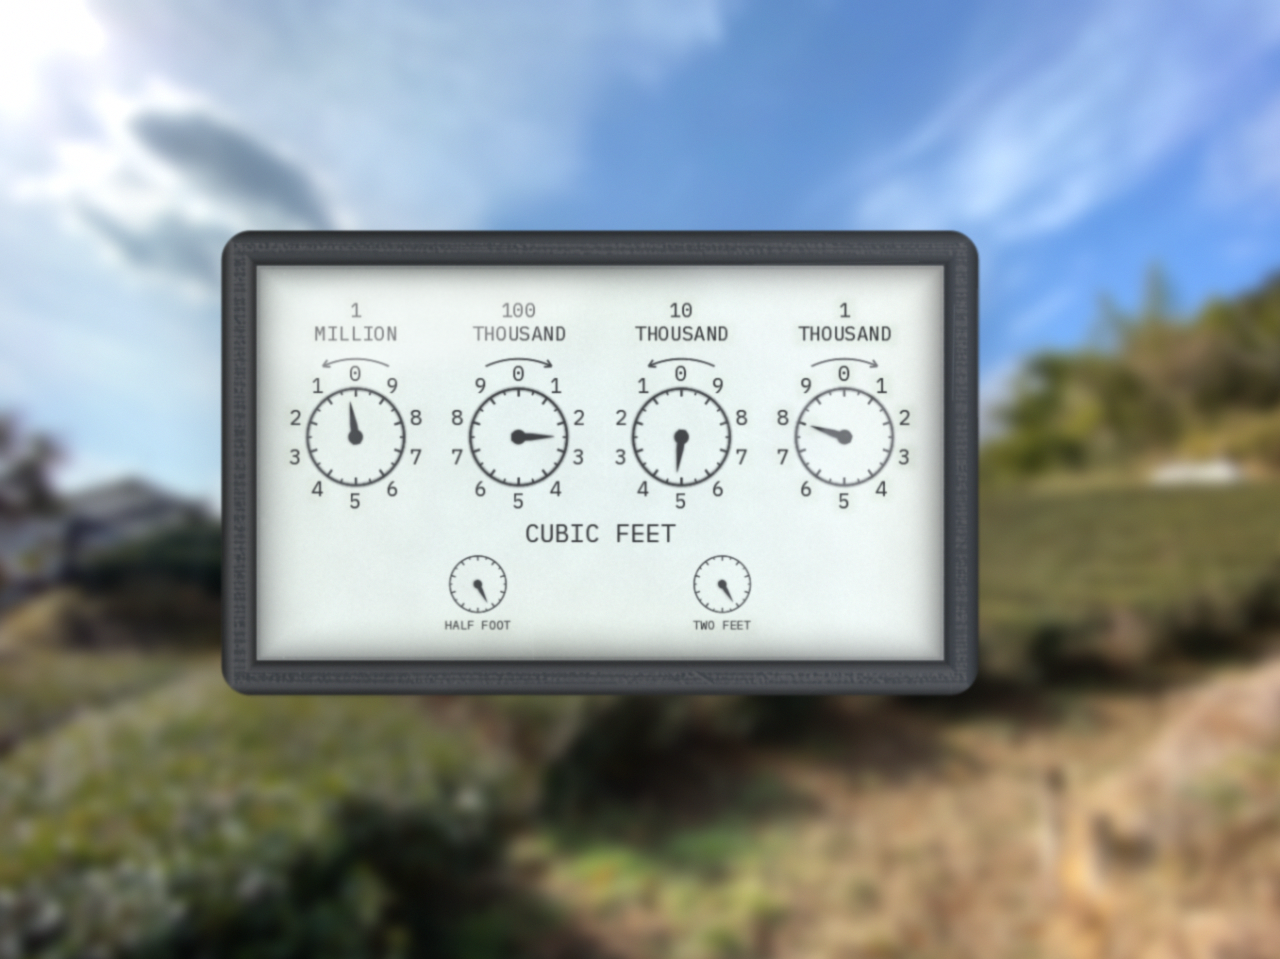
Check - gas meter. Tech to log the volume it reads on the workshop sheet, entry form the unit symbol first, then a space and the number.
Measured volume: ft³ 24800
